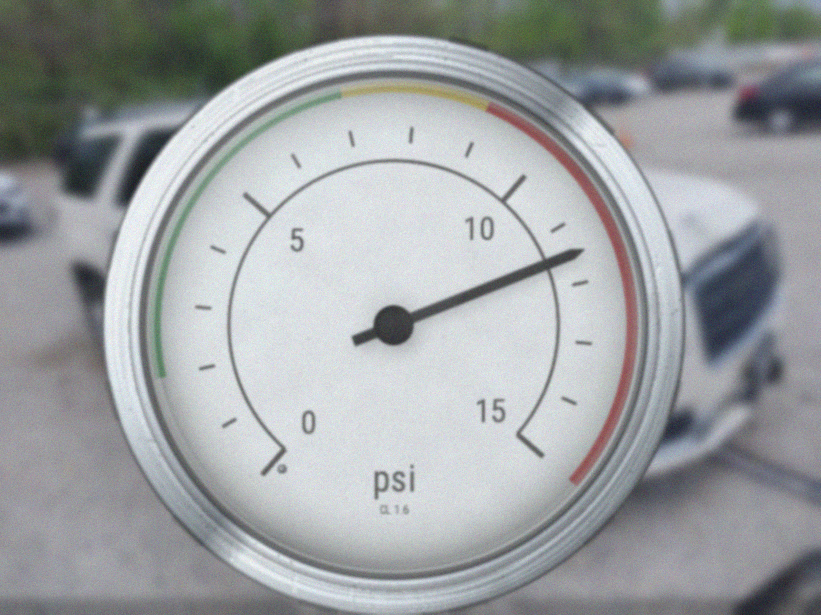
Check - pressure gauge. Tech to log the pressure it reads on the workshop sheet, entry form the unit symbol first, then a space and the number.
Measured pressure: psi 11.5
